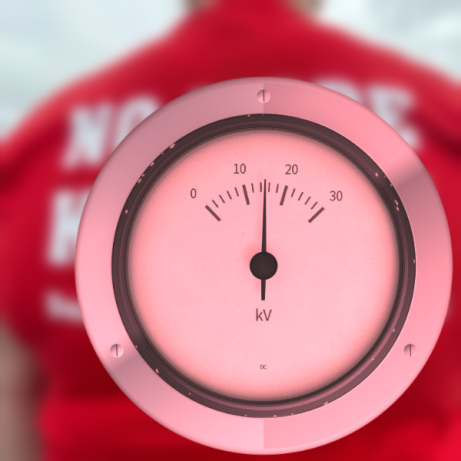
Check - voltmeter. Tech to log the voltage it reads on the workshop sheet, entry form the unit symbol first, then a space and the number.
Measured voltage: kV 15
